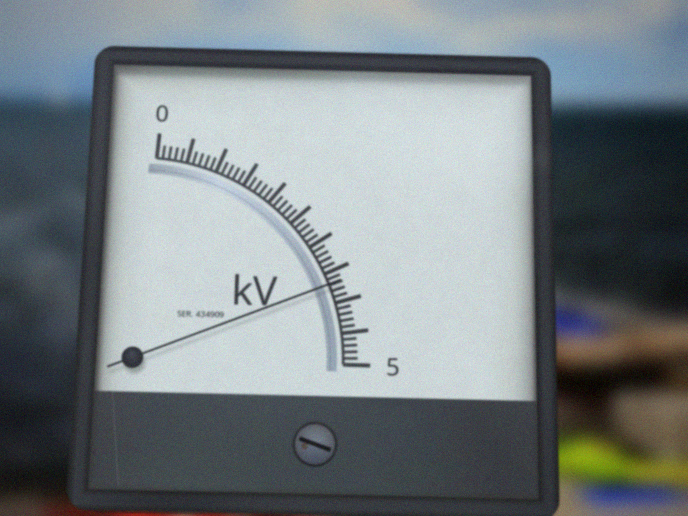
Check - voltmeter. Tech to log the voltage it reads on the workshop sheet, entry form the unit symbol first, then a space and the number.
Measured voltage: kV 3.7
